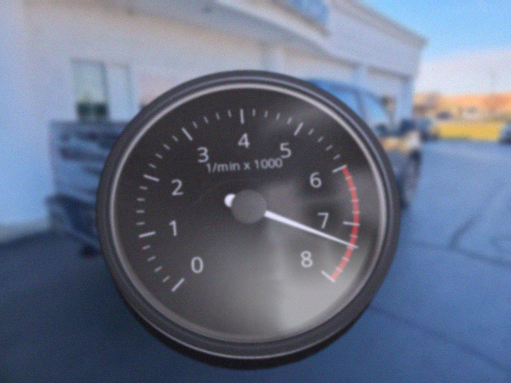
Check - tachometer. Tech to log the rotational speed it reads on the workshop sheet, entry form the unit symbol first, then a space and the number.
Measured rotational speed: rpm 7400
